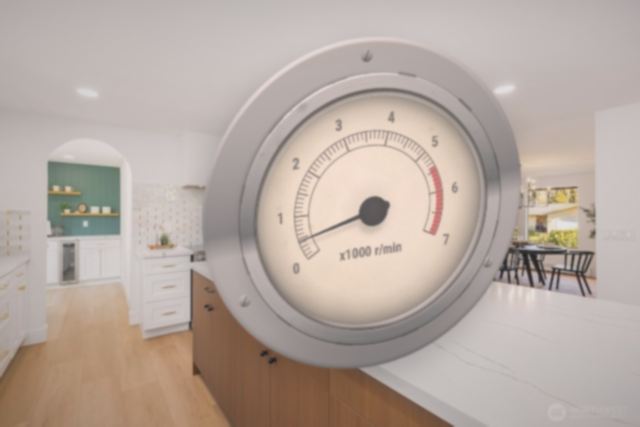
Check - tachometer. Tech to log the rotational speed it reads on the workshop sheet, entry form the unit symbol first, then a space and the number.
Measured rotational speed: rpm 500
